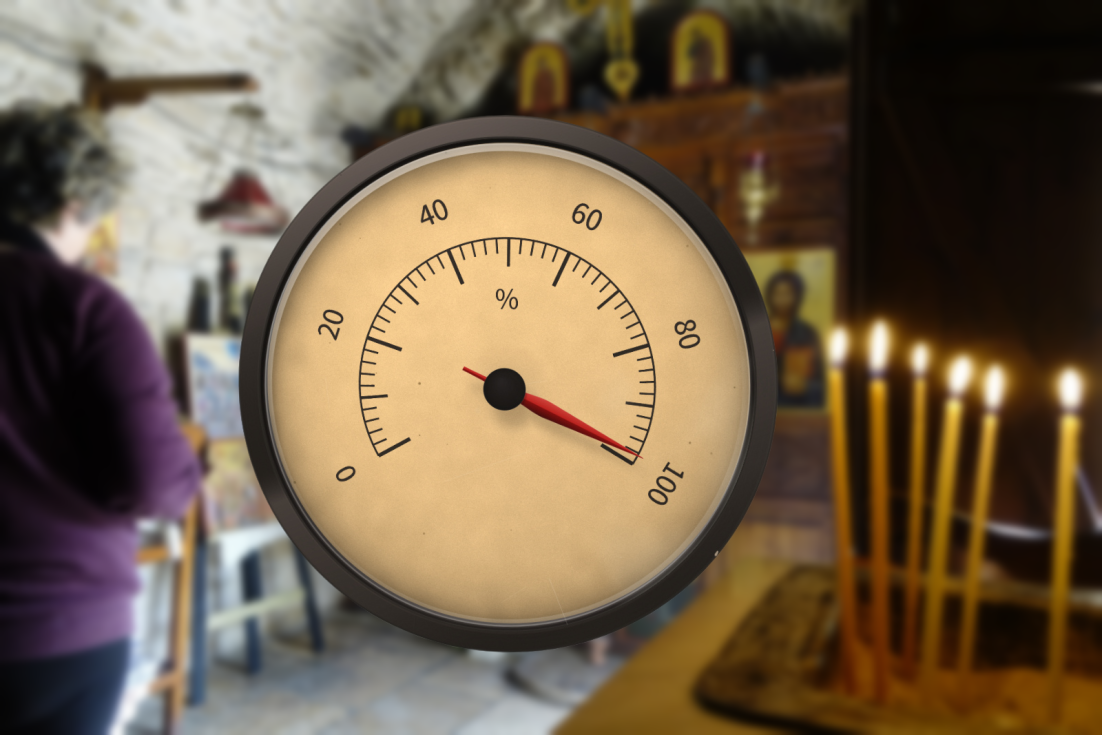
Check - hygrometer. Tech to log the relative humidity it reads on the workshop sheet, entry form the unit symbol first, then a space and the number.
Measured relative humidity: % 98
